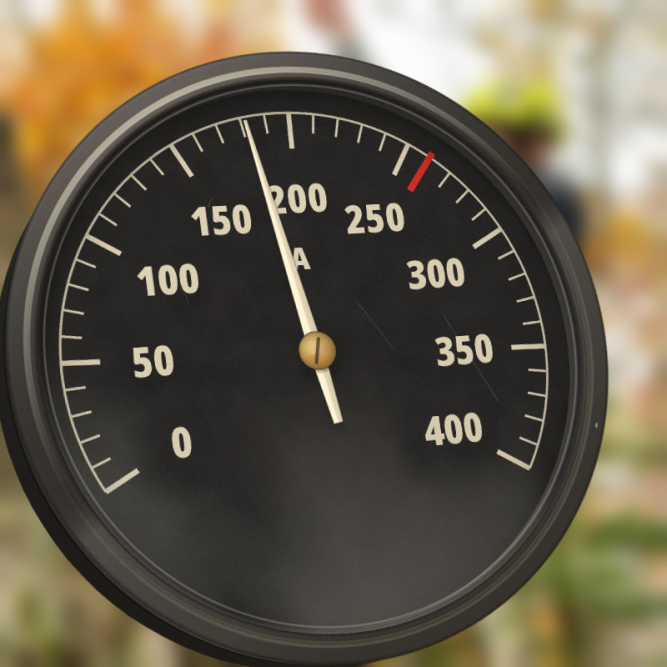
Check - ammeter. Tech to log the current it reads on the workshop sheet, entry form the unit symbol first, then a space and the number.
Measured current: A 180
